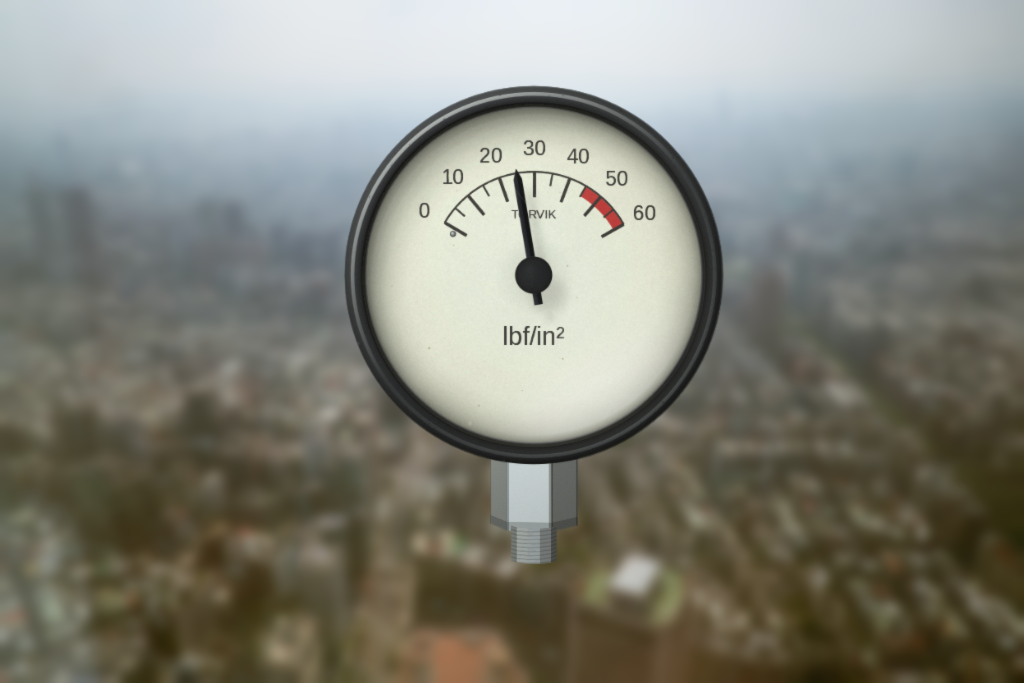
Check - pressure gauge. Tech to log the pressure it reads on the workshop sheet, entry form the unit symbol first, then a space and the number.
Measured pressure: psi 25
